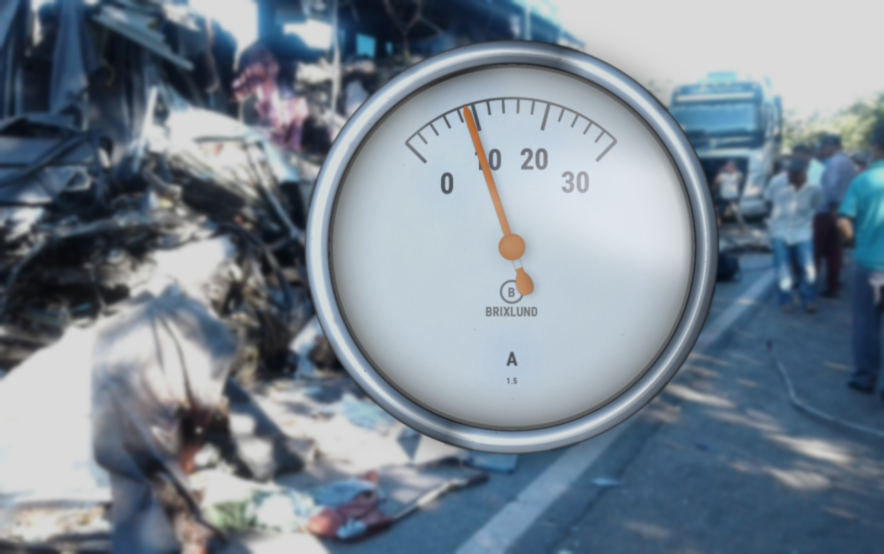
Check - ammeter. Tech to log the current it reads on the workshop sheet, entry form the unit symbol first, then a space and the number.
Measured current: A 9
